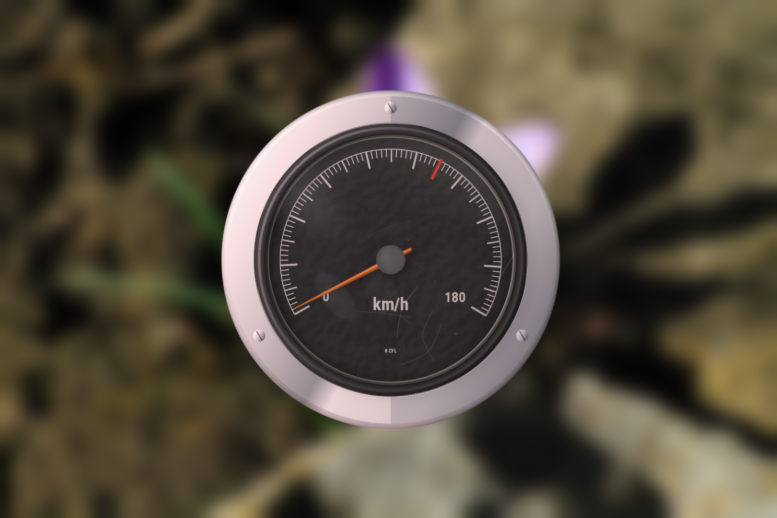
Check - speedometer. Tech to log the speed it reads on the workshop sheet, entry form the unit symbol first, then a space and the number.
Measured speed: km/h 2
